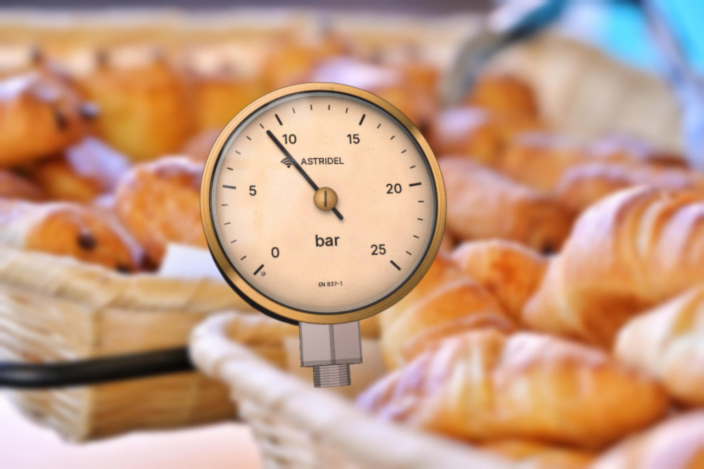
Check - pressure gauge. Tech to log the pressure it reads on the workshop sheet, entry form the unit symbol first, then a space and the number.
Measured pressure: bar 9
